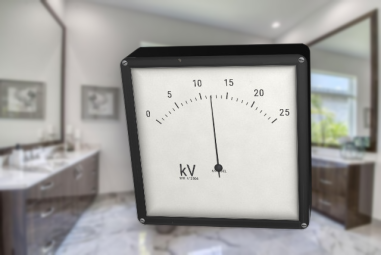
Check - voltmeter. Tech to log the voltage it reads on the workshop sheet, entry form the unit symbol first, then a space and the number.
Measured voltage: kV 12
